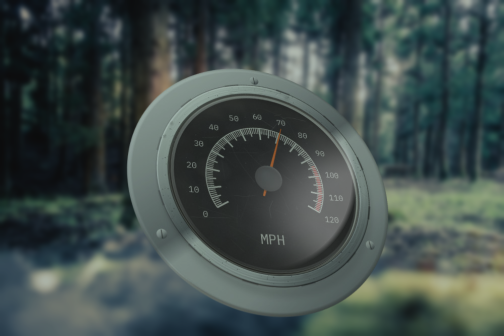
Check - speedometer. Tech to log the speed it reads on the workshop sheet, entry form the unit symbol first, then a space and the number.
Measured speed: mph 70
